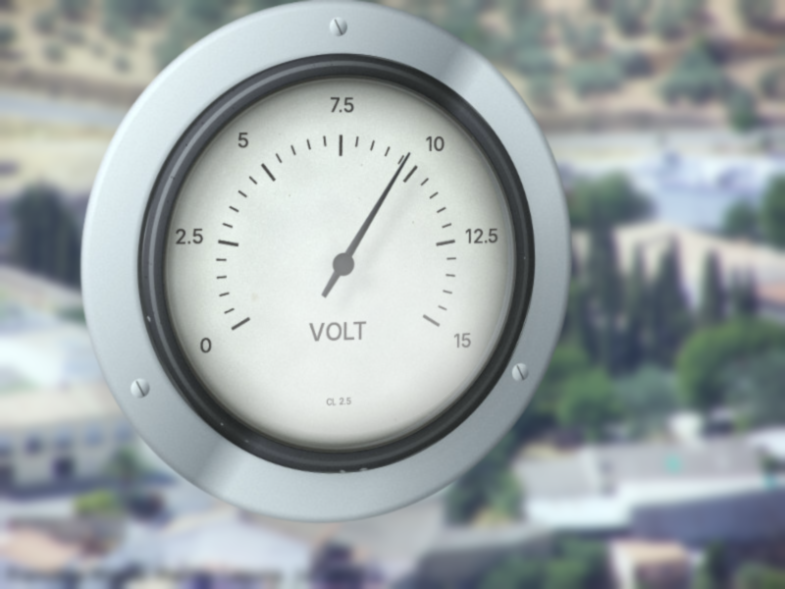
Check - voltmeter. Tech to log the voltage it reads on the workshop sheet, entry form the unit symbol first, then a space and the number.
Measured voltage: V 9.5
